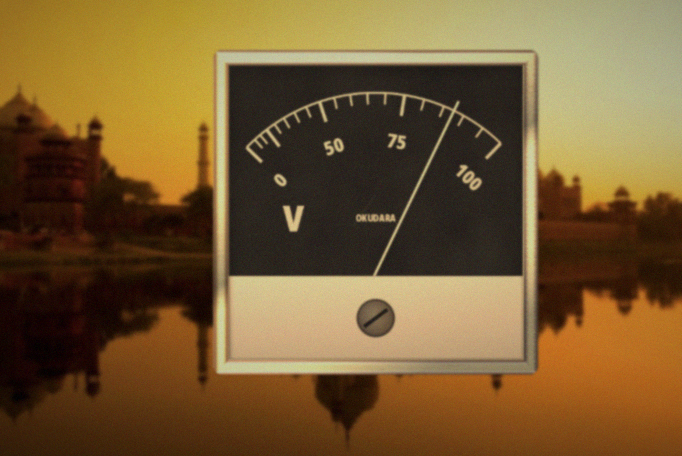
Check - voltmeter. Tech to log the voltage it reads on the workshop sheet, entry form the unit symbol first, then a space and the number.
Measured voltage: V 87.5
